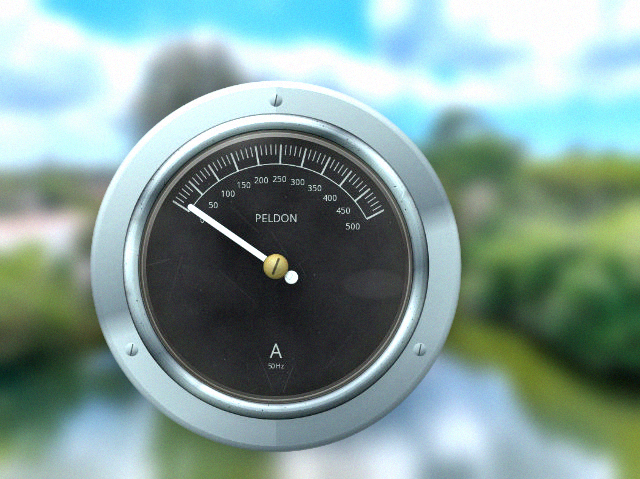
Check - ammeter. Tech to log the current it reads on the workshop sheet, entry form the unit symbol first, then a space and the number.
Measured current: A 10
